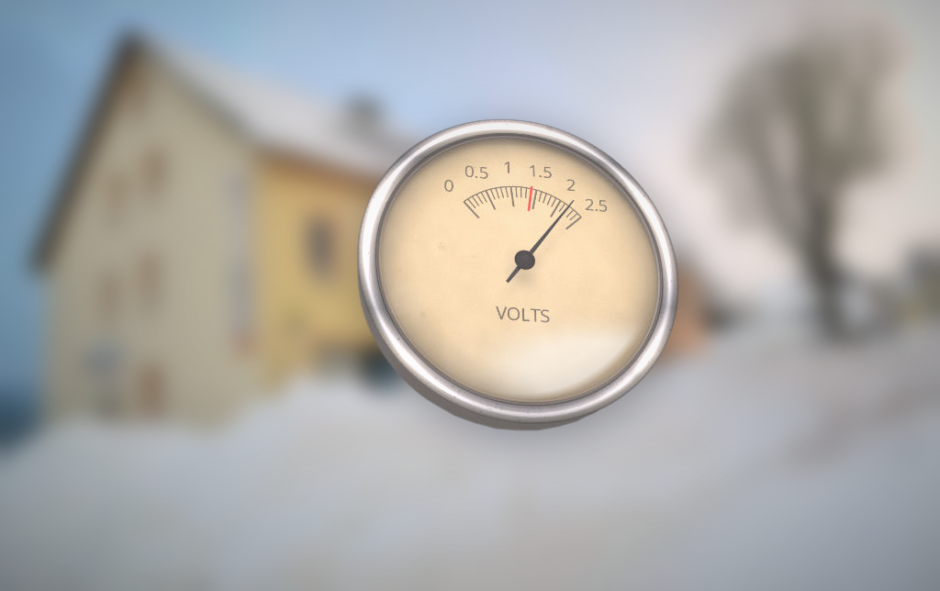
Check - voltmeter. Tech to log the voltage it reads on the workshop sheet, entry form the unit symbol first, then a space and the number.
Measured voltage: V 2.2
